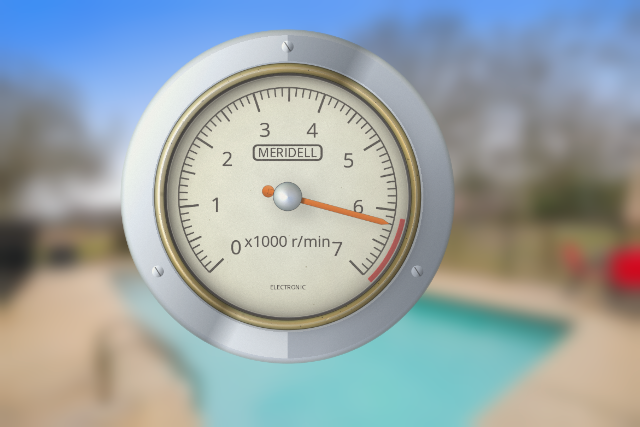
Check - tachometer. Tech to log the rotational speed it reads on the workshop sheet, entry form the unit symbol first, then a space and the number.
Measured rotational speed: rpm 6200
